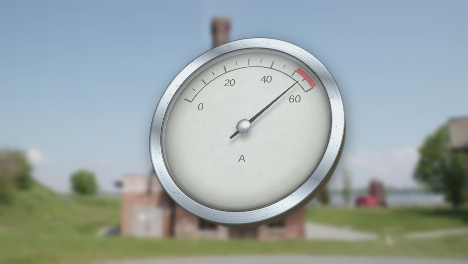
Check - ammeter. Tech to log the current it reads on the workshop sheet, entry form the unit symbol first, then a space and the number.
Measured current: A 55
